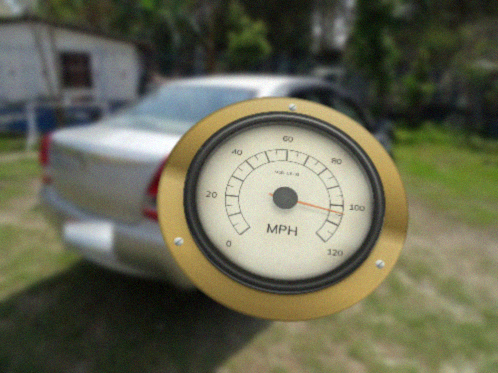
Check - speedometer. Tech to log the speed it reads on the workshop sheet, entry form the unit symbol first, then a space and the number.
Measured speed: mph 105
